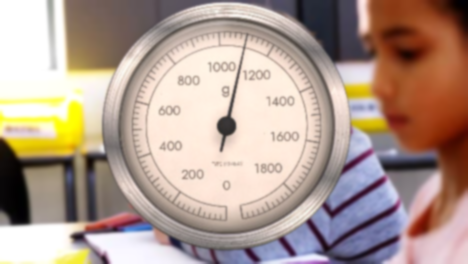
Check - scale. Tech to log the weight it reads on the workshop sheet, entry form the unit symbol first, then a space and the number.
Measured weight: g 1100
